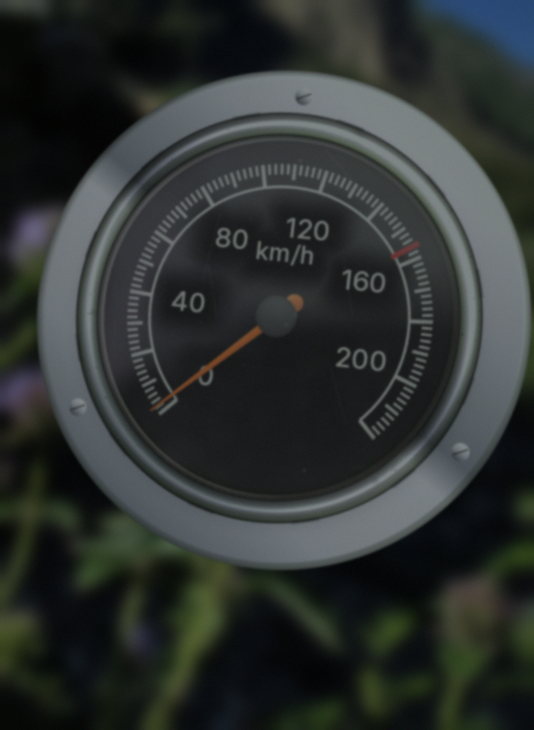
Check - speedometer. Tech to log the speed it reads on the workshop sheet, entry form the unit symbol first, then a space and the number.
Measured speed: km/h 2
